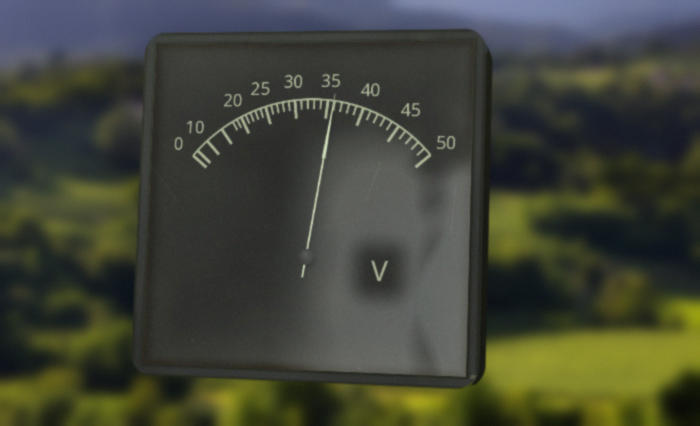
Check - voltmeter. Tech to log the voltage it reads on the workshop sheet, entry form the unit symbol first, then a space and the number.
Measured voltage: V 36
